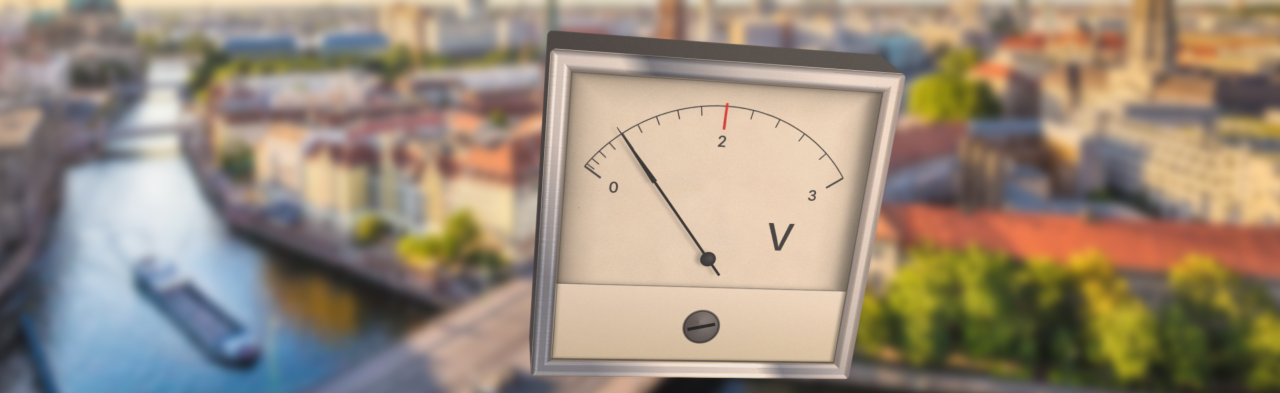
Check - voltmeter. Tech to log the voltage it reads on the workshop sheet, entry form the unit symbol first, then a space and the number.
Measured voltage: V 1
